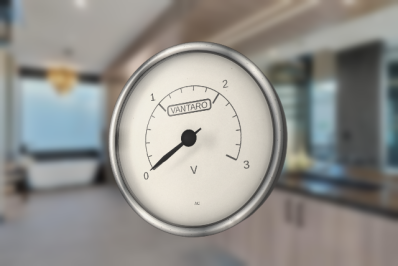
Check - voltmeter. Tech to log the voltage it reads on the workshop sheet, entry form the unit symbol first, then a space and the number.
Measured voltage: V 0
